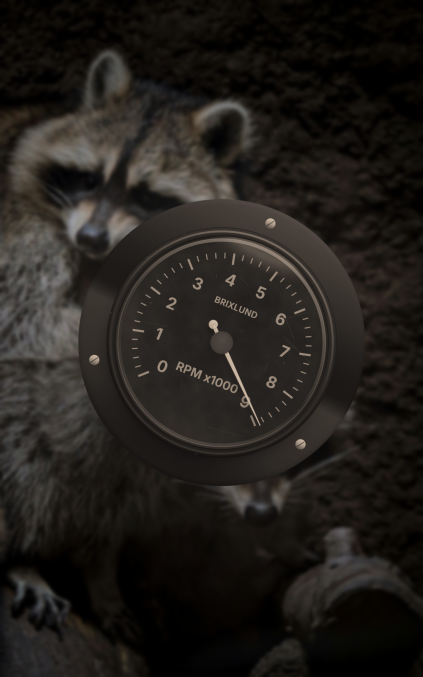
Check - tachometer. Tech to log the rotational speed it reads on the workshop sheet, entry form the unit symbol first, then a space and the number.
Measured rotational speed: rpm 8900
